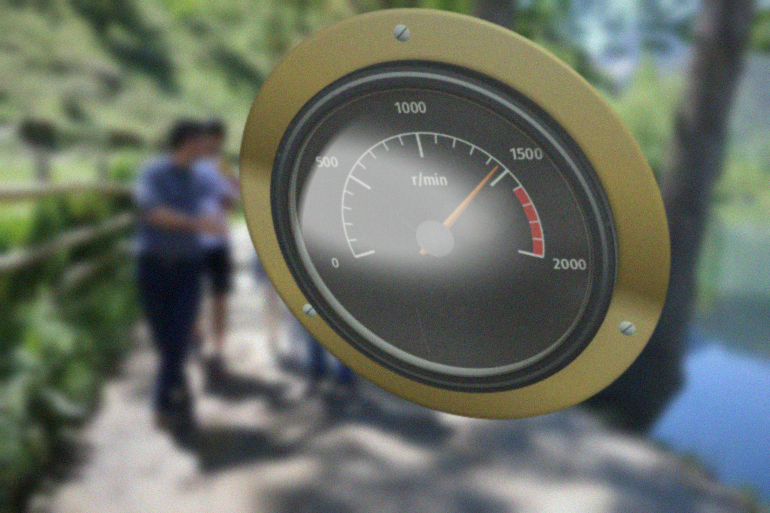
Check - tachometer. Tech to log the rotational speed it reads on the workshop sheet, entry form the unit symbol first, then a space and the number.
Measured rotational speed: rpm 1450
